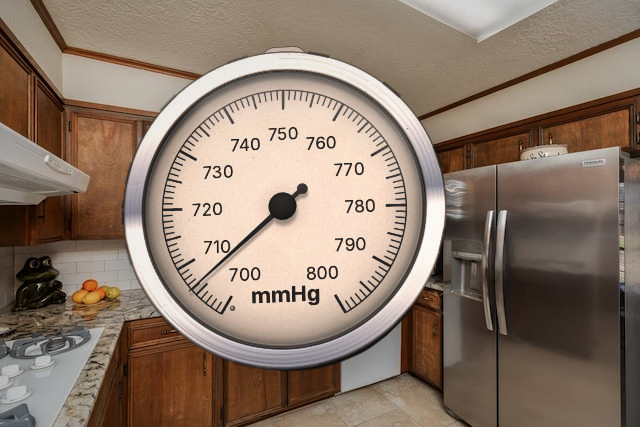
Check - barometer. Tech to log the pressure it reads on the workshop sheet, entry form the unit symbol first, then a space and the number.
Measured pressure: mmHg 706
